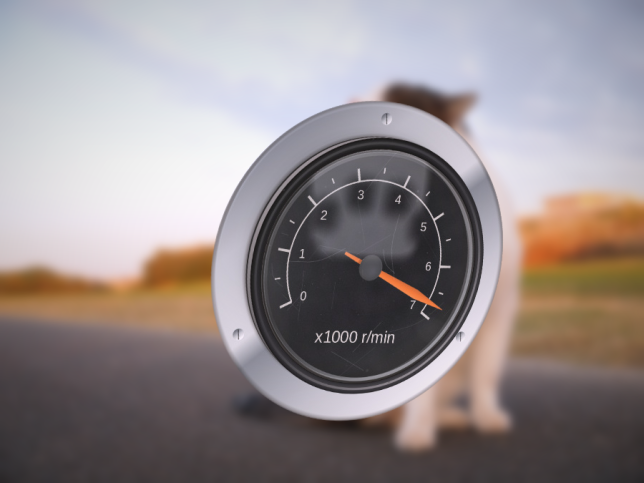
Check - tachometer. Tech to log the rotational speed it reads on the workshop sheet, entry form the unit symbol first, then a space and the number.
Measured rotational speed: rpm 6750
